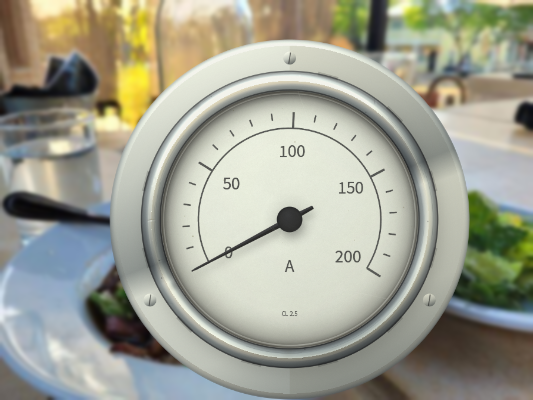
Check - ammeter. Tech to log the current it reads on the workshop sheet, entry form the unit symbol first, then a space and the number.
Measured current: A 0
